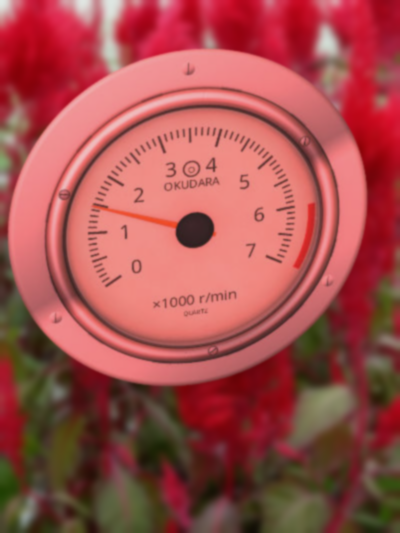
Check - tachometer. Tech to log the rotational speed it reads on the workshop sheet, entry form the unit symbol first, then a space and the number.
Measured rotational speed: rpm 1500
